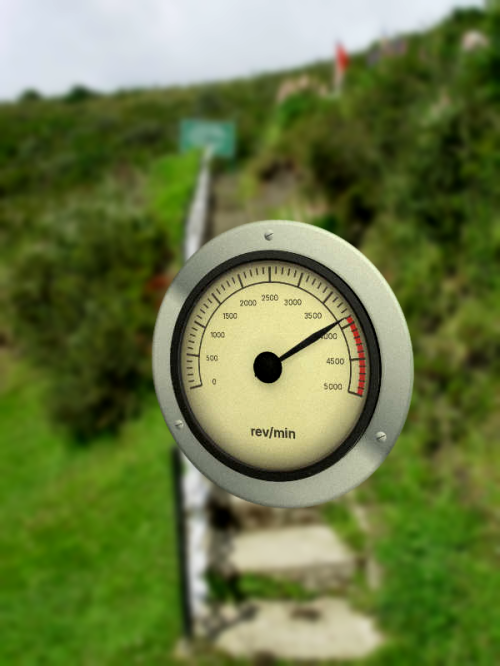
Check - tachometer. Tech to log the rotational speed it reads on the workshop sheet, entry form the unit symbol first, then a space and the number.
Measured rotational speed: rpm 3900
